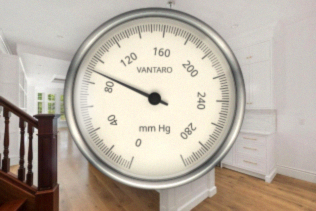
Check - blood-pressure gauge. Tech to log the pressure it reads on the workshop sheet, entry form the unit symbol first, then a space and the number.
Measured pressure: mmHg 90
